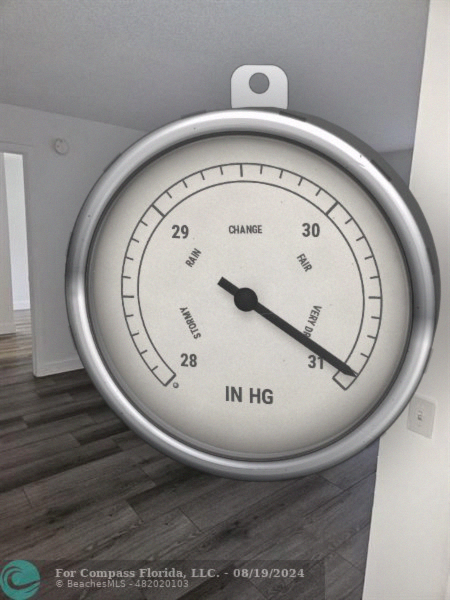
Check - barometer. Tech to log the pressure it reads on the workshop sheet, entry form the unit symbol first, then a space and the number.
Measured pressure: inHg 30.9
